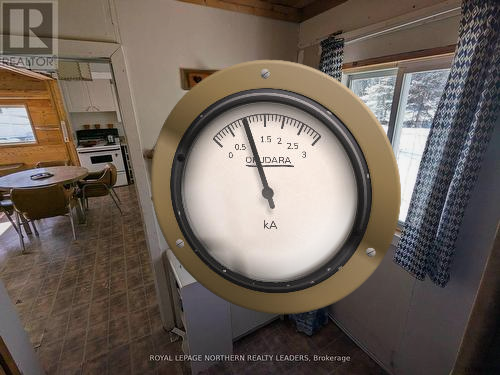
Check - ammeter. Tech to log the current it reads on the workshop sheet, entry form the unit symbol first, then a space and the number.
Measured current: kA 1
